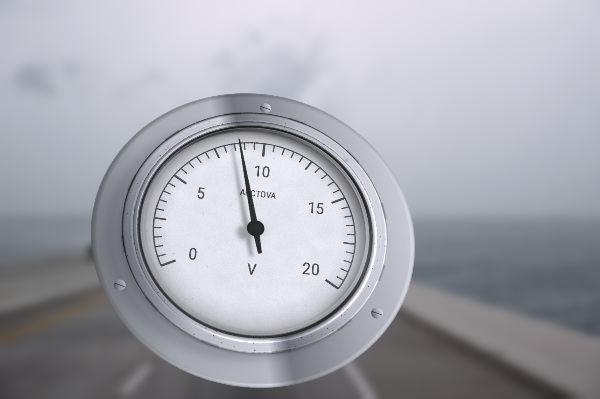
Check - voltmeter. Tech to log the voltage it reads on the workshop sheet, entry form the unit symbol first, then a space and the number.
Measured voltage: V 8.75
